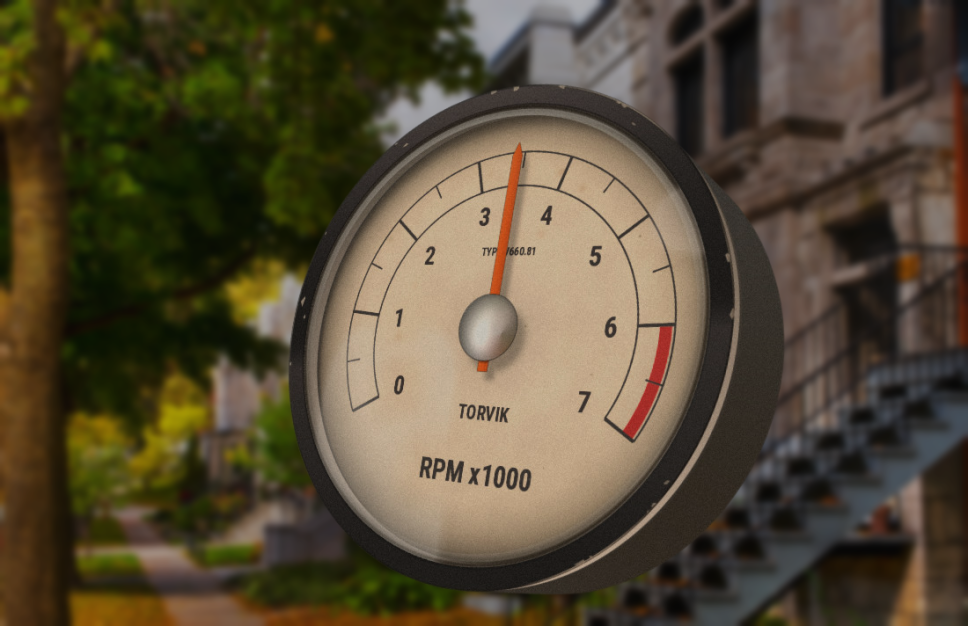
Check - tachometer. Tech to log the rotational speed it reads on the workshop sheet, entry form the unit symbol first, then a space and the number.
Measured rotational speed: rpm 3500
